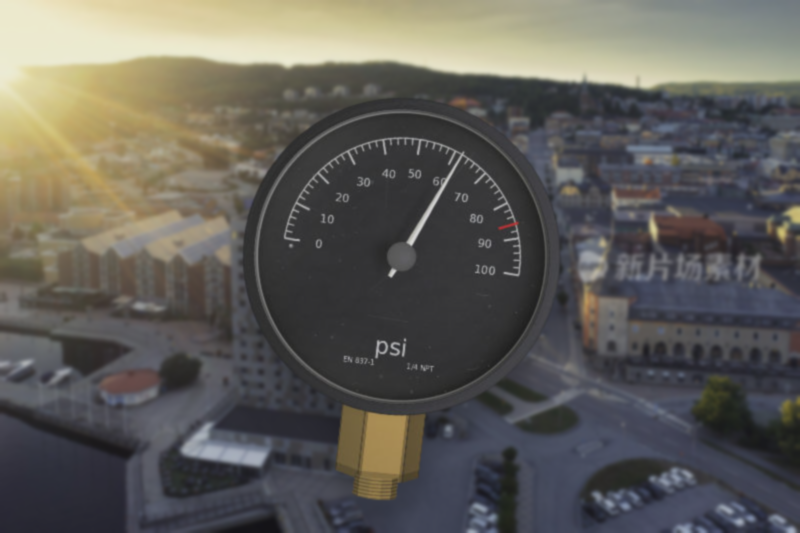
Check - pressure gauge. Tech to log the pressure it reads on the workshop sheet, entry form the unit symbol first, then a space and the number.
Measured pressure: psi 62
